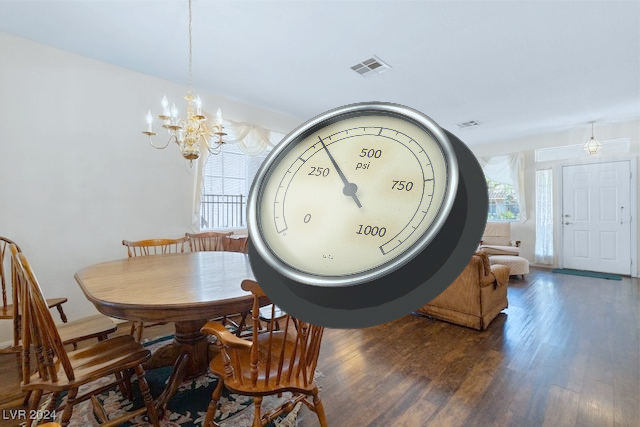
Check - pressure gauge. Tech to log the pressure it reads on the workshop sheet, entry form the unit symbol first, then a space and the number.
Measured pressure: psi 325
